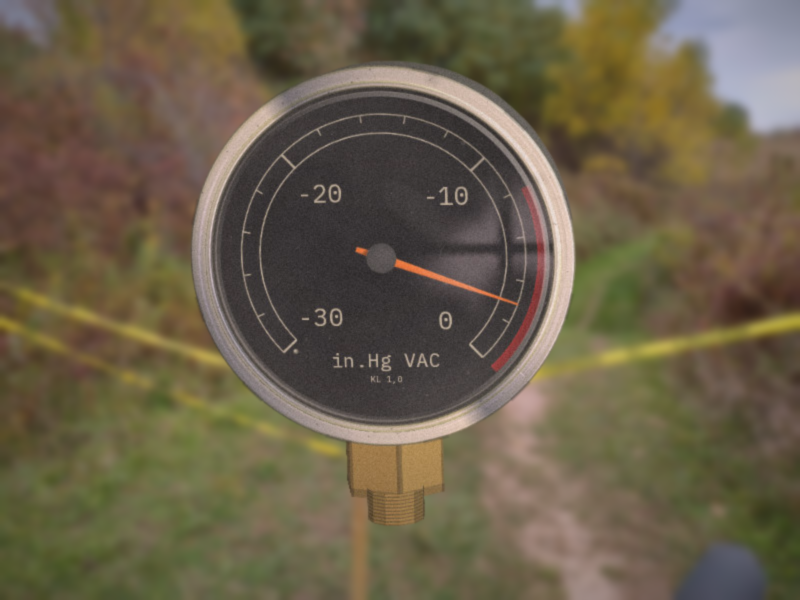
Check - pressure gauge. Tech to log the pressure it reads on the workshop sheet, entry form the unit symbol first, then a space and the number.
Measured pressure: inHg -3
